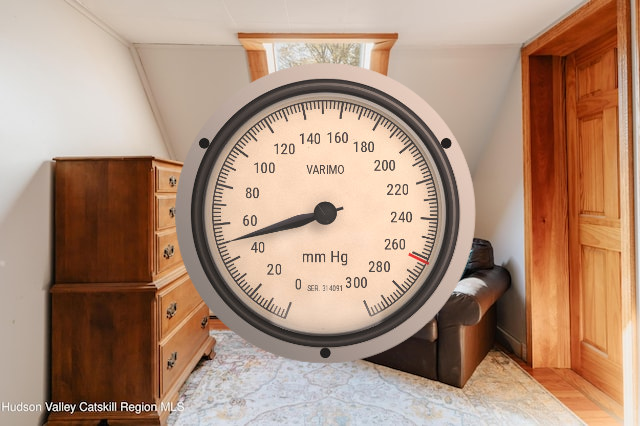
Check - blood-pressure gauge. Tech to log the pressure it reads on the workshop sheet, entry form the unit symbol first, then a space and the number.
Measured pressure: mmHg 50
